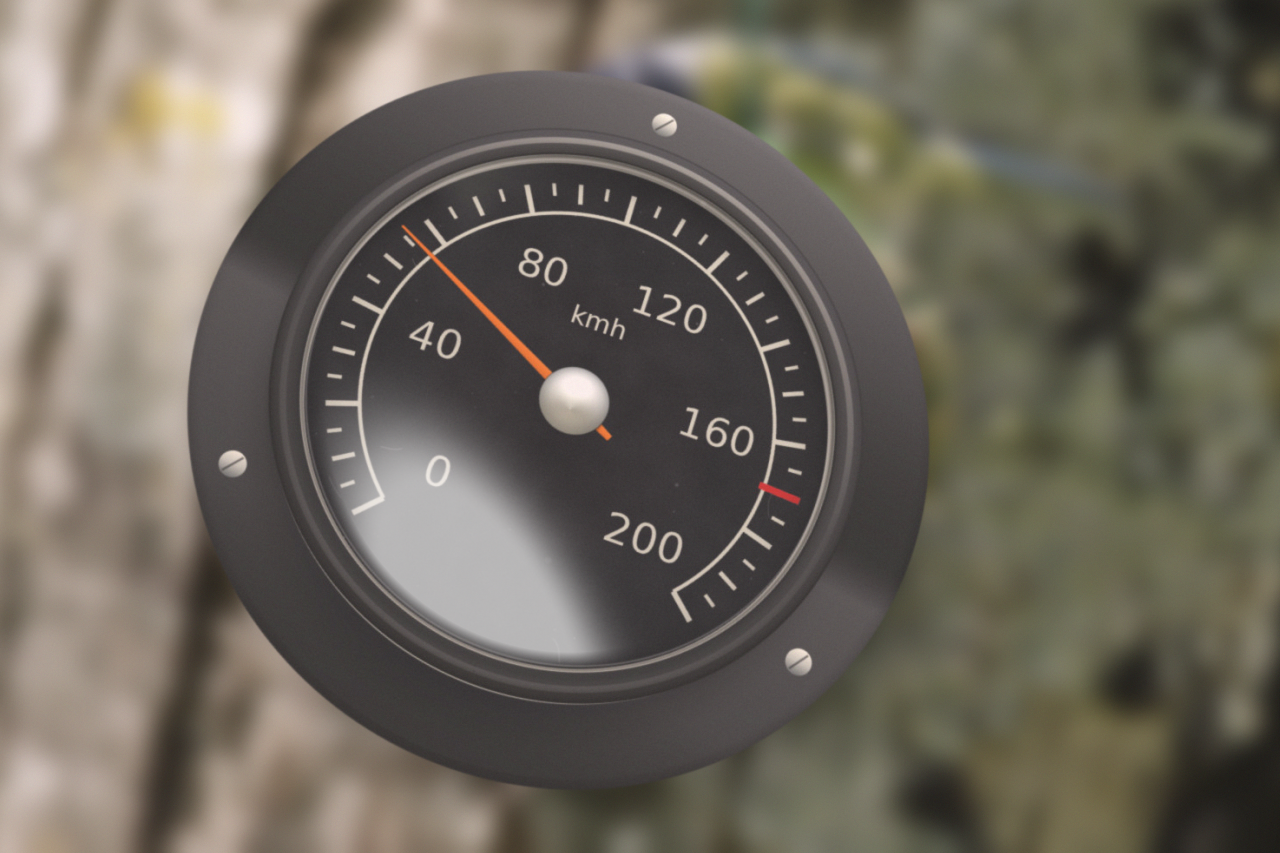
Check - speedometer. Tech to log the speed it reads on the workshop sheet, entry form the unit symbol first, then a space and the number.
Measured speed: km/h 55
